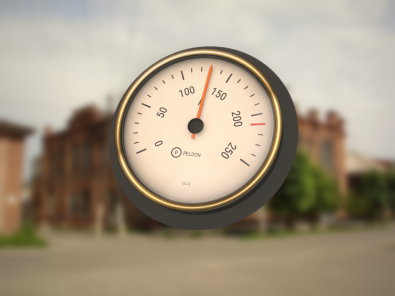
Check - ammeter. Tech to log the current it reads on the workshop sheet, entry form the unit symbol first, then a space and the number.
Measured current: A 130
